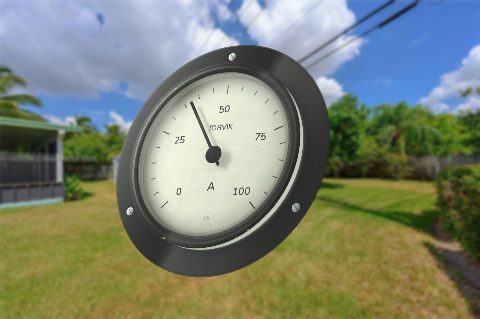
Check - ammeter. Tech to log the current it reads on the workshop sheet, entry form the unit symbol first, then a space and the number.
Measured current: A 37.5
